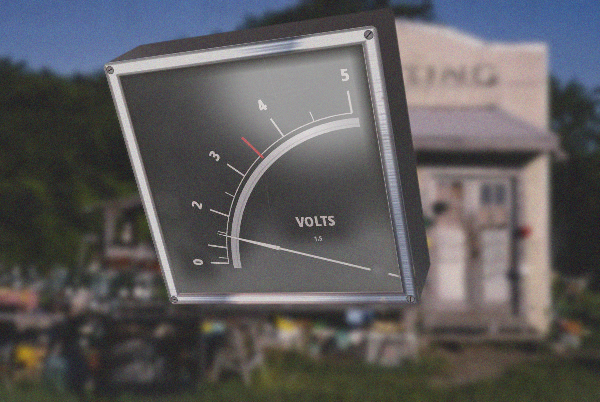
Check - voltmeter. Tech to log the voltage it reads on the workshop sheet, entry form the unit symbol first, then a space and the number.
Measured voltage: V 1.5
